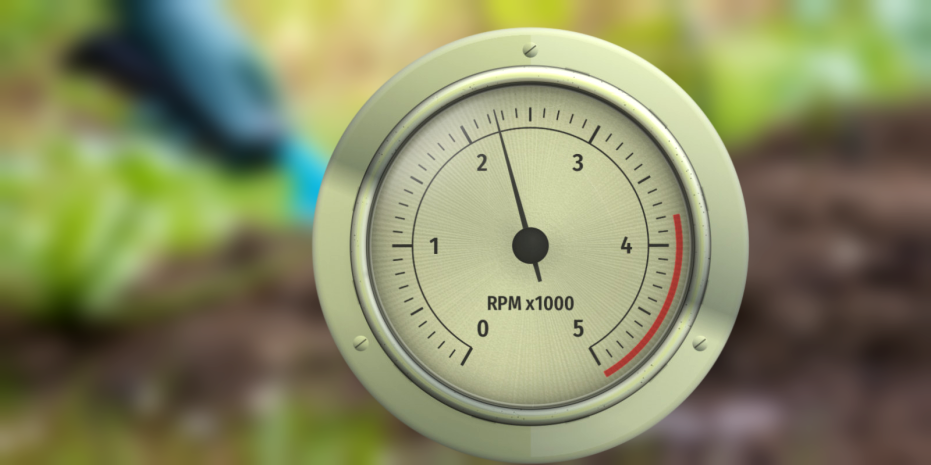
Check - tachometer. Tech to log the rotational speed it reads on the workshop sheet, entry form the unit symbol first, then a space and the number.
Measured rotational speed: rpm 2250
